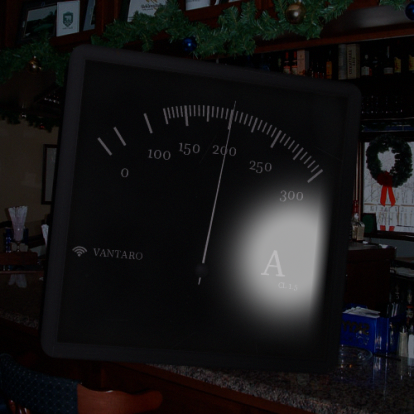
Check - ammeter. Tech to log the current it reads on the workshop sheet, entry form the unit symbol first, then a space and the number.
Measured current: A 200
